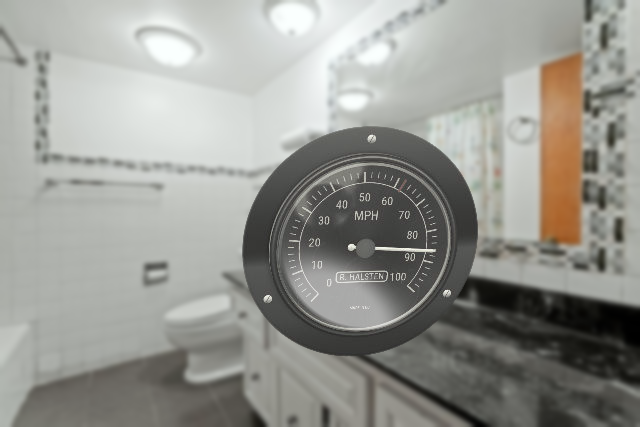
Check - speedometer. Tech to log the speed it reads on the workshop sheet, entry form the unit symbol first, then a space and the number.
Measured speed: mph 86
